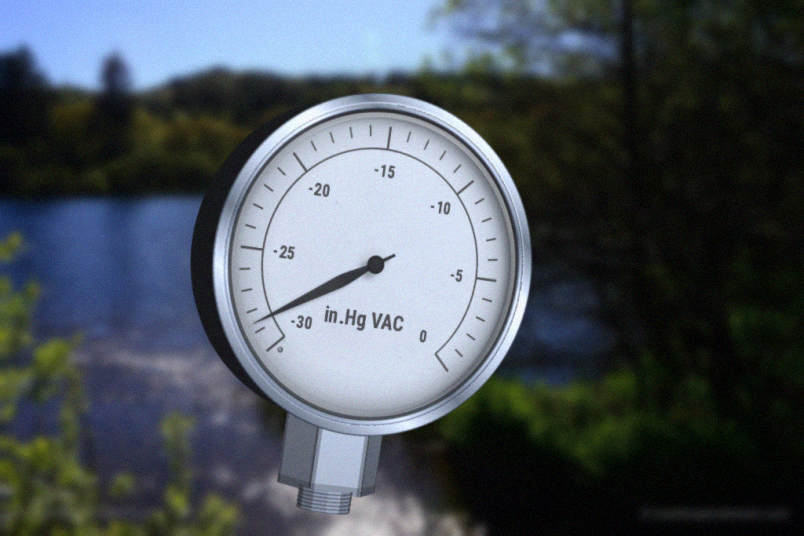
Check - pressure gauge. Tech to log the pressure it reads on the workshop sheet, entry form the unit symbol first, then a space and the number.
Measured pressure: inHg -28.5
